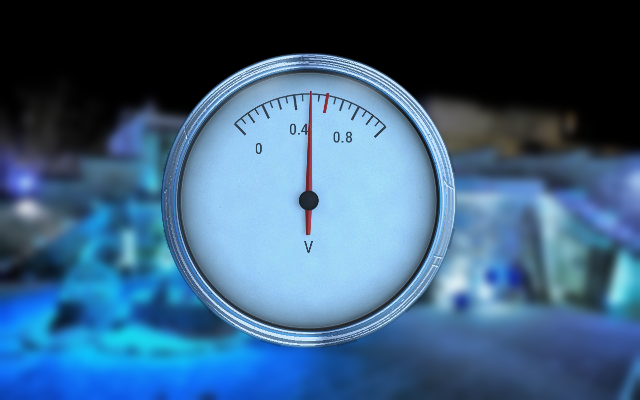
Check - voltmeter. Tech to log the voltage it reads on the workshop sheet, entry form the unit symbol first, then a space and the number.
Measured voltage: V 0.5
